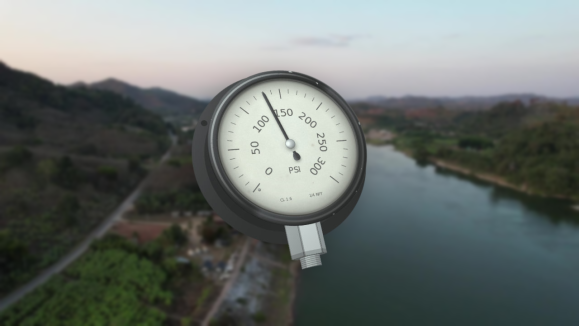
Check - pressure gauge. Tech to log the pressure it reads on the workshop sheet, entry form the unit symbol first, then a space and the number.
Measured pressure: psi 130
